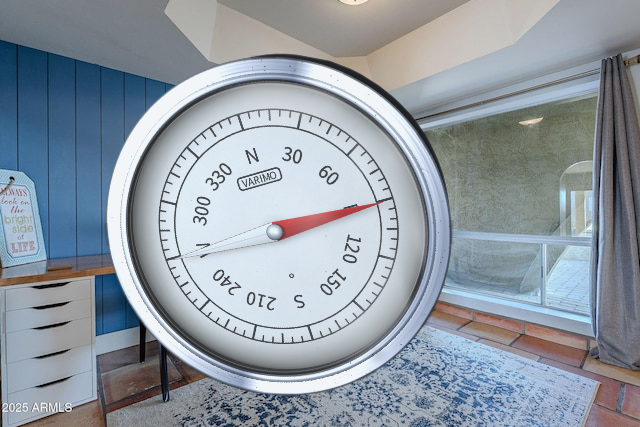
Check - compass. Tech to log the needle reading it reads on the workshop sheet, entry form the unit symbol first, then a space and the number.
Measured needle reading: ° 90
